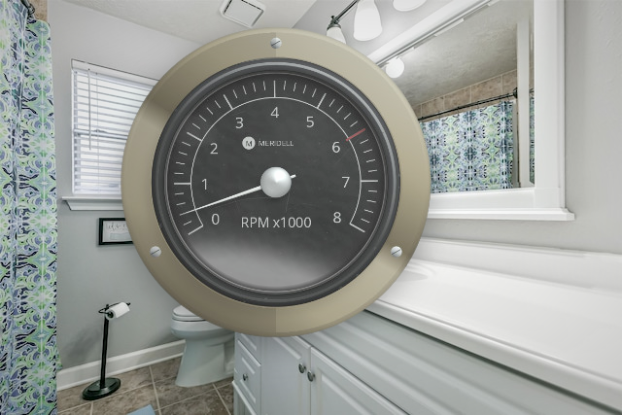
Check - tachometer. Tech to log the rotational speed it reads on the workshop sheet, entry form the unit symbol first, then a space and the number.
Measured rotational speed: rpm 400
